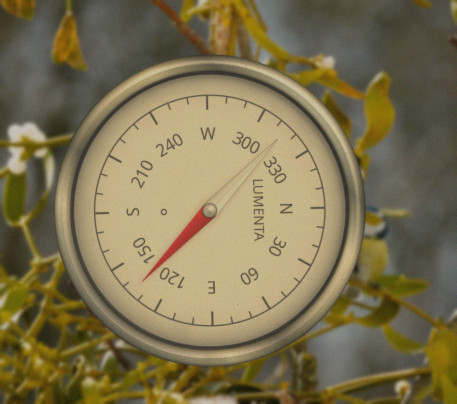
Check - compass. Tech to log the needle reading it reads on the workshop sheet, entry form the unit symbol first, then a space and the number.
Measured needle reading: ° 135
